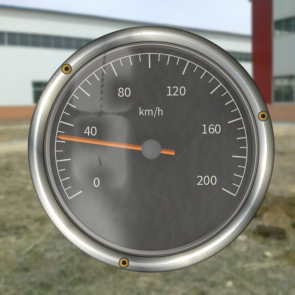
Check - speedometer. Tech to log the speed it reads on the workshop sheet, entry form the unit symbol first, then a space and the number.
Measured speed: km/h 32.5
